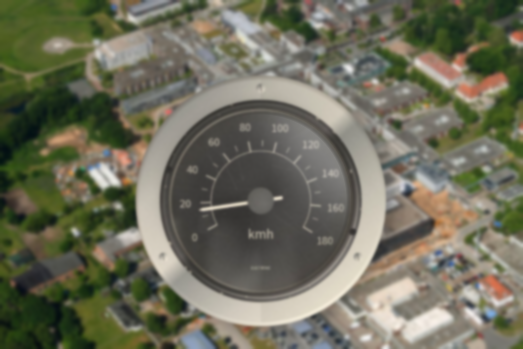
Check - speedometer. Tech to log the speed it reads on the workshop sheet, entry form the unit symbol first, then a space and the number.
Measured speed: km/h 15
